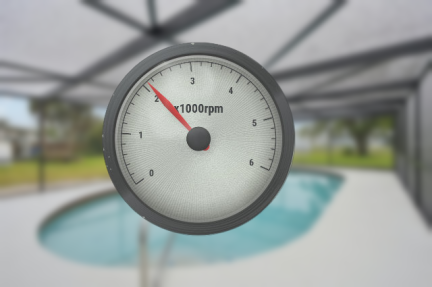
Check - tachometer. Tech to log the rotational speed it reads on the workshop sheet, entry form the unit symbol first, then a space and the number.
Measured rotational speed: rpm 2100
